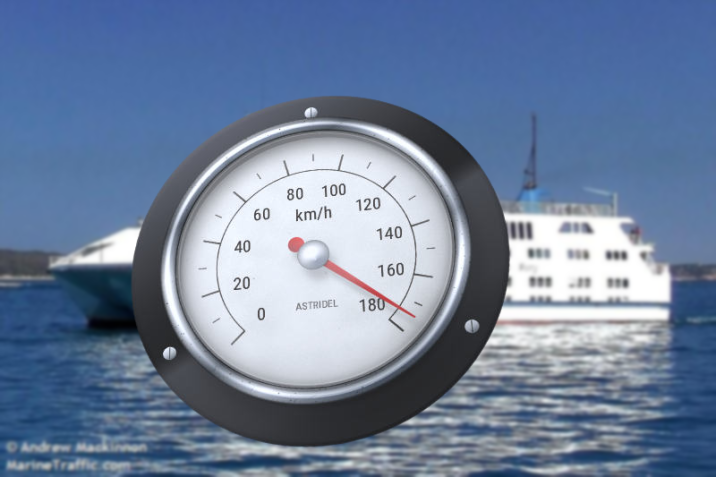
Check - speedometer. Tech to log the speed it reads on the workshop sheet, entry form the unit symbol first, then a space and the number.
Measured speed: km/h 175
